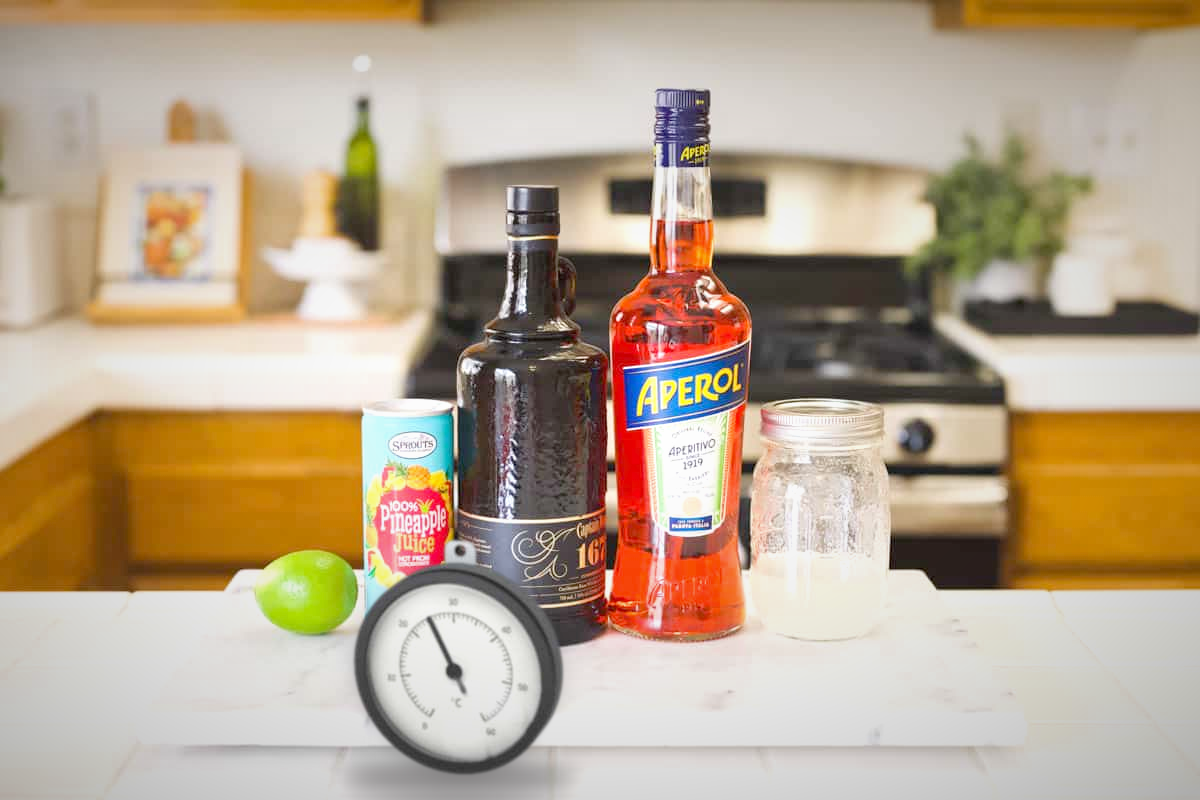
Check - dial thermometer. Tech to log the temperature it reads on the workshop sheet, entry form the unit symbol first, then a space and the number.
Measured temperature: °C 25
